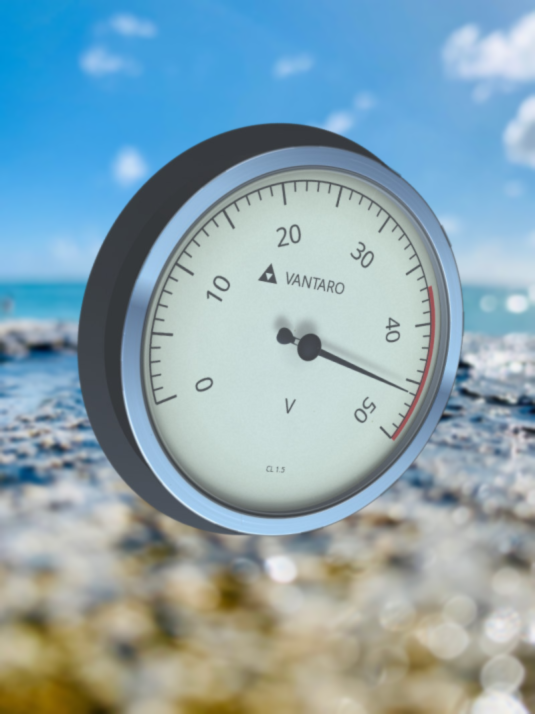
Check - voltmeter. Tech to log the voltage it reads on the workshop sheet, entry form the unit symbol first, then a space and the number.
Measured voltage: V 46
